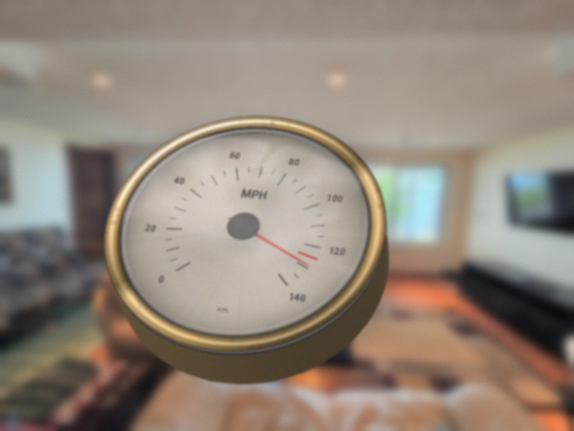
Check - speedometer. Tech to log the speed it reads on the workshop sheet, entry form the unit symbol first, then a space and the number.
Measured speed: mph 130
